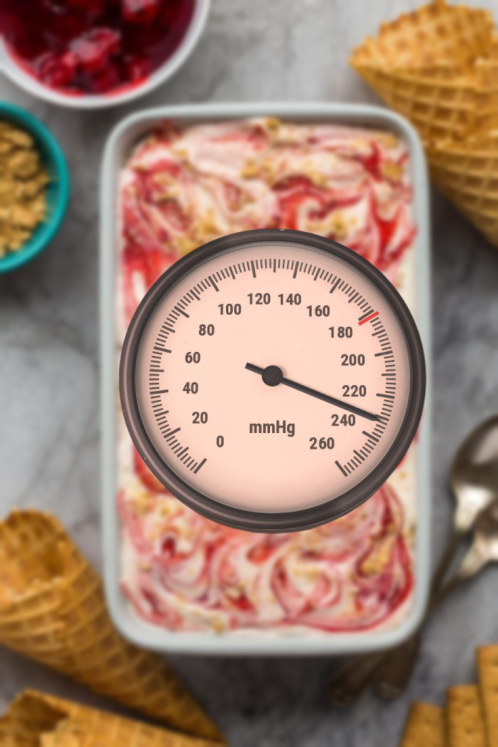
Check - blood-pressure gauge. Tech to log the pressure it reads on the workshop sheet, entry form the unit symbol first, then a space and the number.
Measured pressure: mmHg 232
